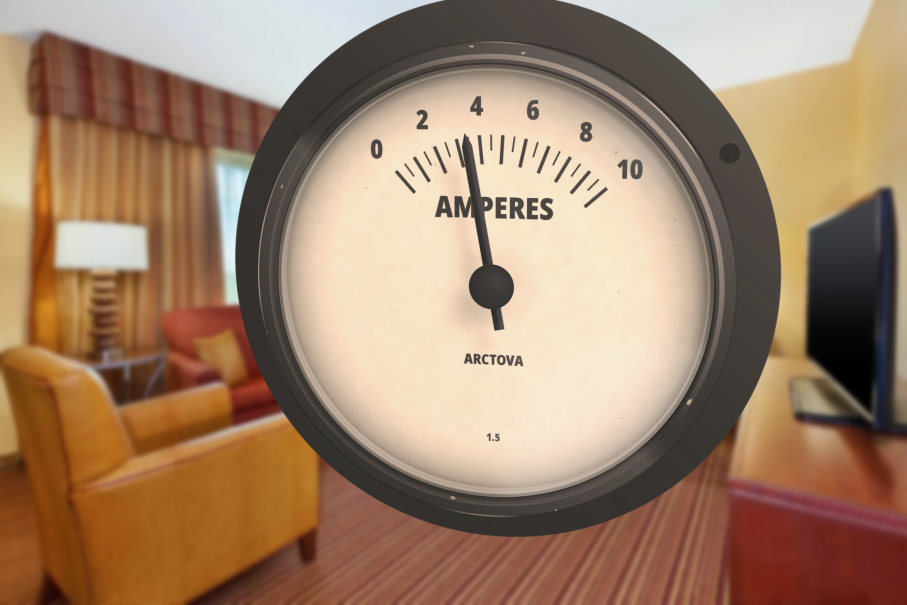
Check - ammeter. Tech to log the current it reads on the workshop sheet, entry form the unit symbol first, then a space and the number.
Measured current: A 3.5
